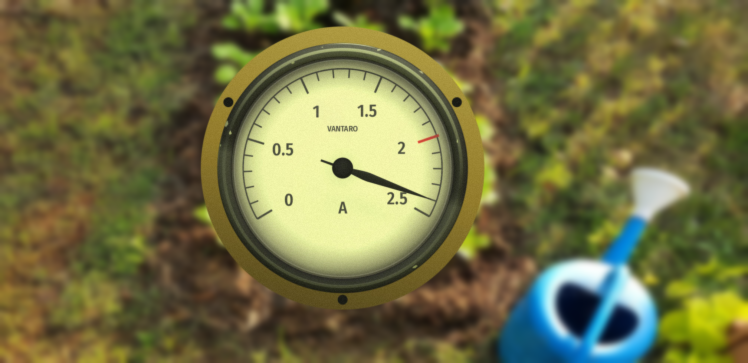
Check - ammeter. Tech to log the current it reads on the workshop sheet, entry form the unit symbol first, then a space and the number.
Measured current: A 2.4
